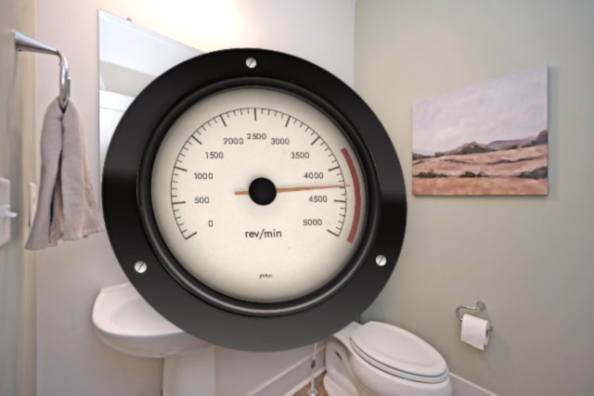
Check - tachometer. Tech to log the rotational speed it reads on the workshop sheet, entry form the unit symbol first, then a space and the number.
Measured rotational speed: rpm 4300
